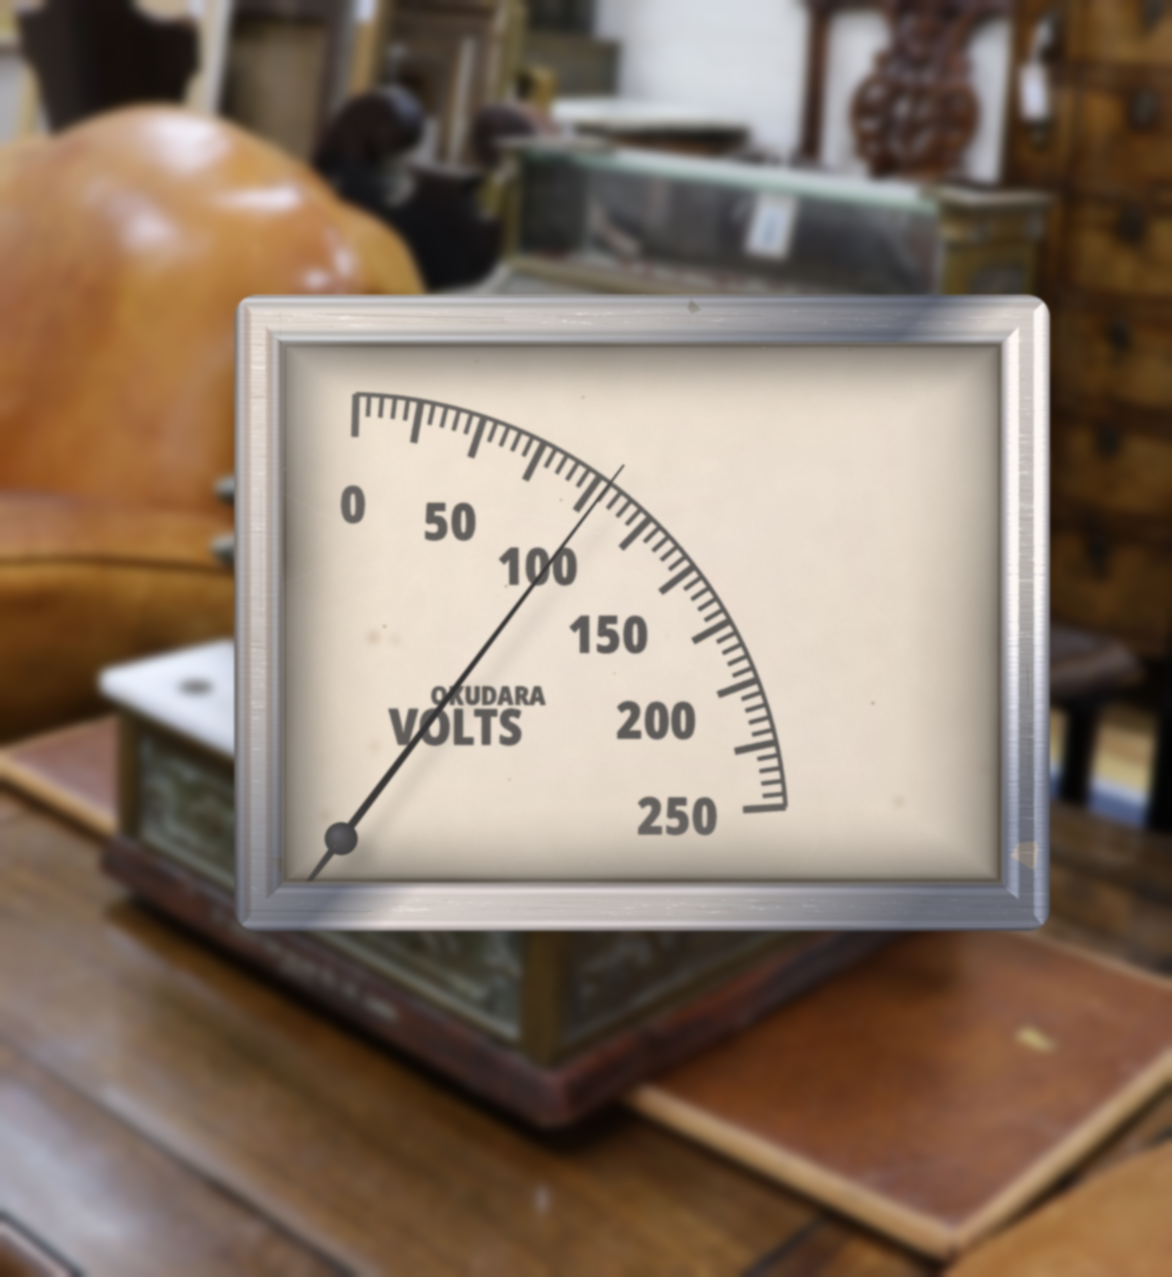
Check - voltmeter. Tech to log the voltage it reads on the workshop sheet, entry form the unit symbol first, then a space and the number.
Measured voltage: V 105
